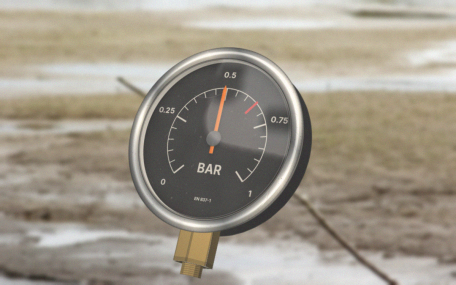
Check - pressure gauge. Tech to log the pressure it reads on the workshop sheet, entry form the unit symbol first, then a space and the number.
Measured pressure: bar 0.5
